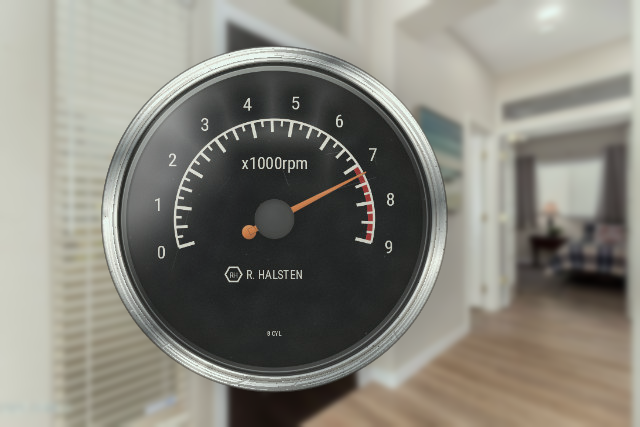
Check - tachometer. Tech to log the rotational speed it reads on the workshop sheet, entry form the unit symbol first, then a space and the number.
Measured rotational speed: rpm 7250
